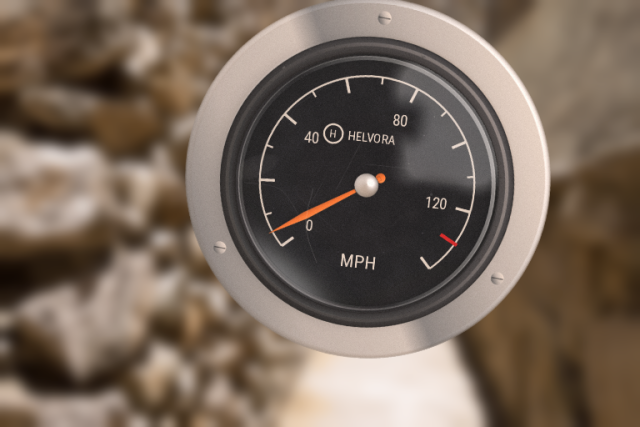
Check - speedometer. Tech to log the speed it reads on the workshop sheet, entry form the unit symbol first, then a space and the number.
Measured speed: mph 5
